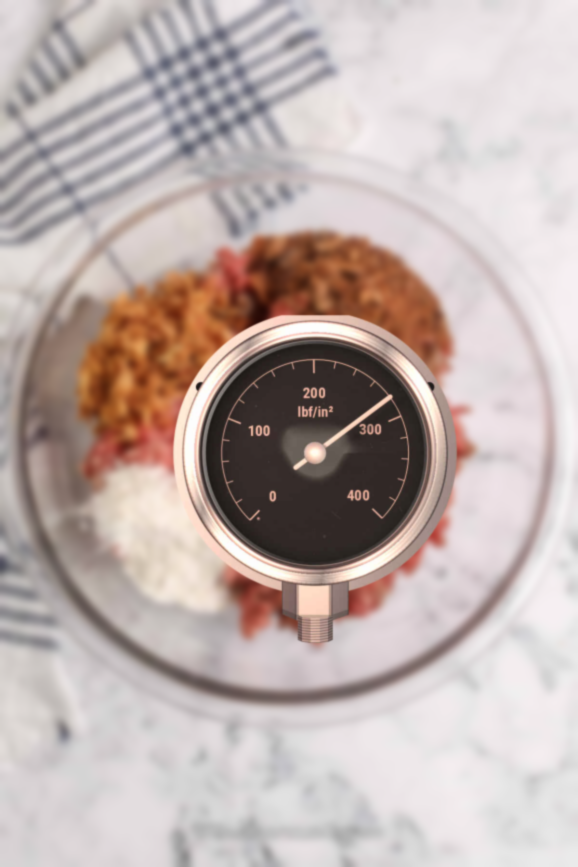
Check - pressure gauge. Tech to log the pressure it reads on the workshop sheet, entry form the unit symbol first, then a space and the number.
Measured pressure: psi 280
